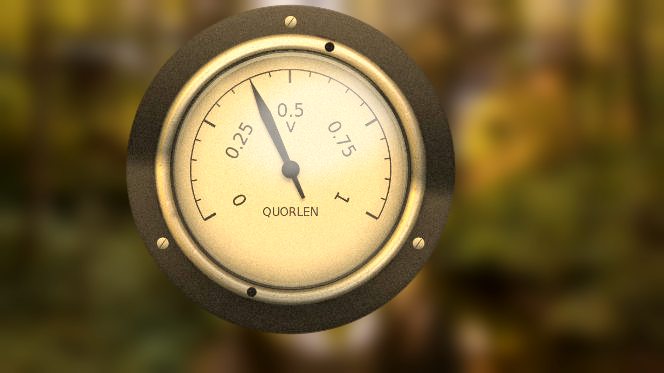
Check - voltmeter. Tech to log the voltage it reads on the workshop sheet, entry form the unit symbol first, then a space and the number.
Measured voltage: V 0.4
